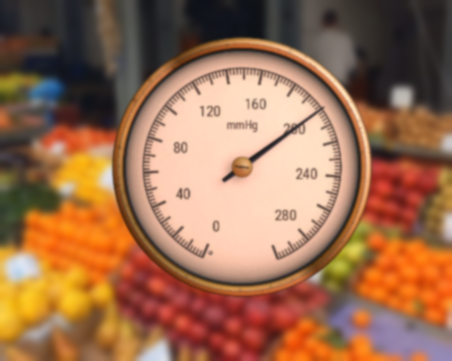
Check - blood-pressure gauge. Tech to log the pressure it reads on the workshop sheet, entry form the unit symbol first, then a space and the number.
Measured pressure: mmHg 200
